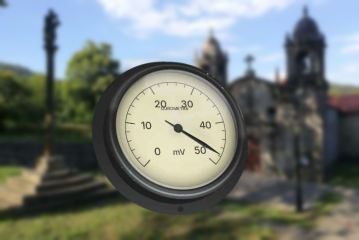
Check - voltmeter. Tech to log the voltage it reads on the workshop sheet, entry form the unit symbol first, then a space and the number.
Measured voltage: mV 48
